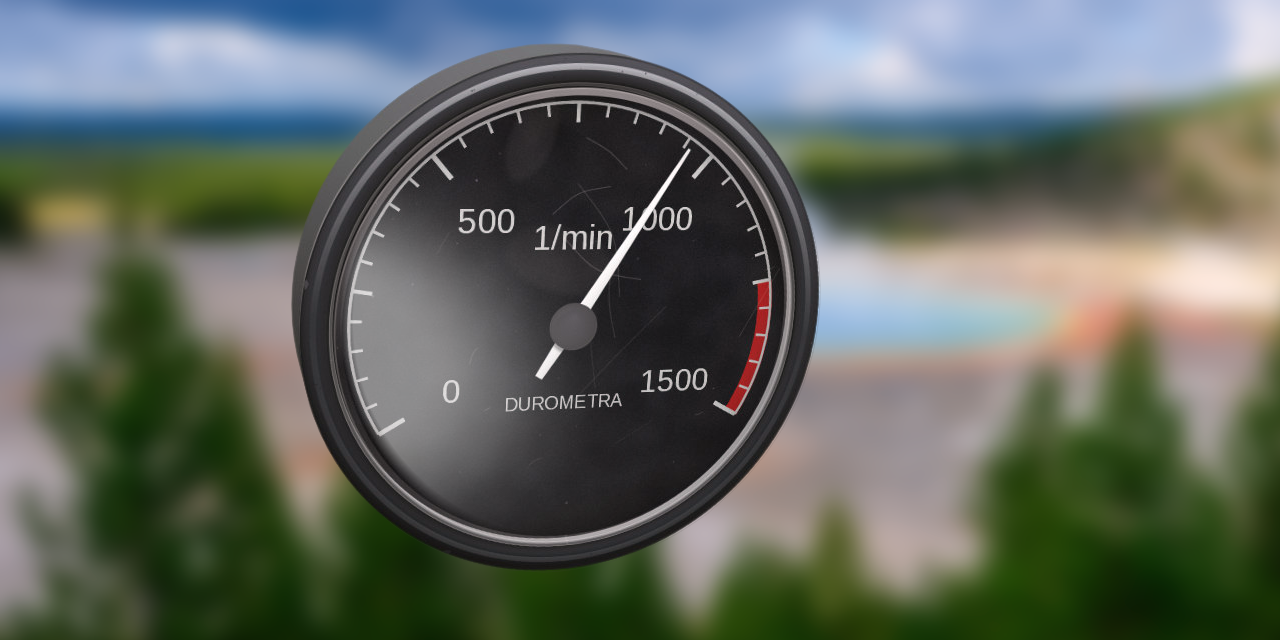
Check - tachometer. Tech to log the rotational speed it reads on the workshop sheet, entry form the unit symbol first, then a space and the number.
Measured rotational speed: rpm 950
